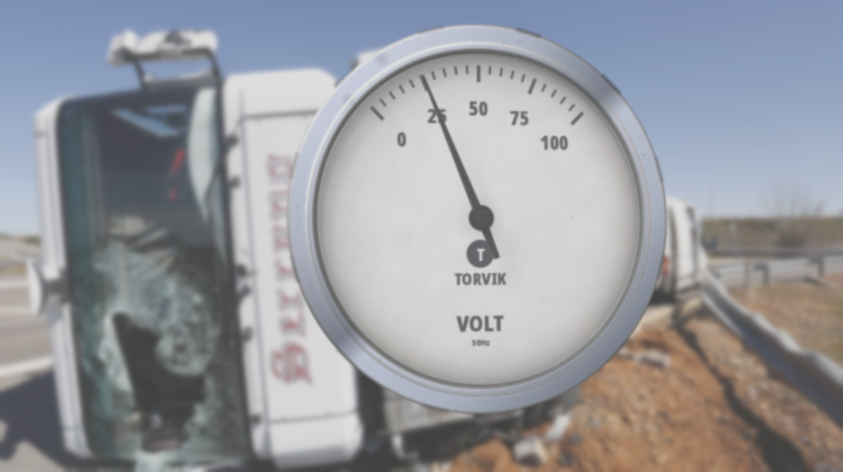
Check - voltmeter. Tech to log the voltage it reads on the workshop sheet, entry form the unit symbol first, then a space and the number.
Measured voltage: V 25
